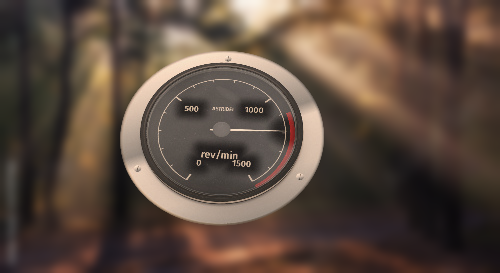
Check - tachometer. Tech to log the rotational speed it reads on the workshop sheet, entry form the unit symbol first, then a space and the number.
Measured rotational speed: rpm 1200
